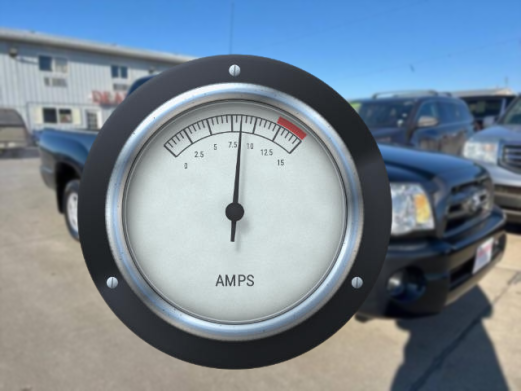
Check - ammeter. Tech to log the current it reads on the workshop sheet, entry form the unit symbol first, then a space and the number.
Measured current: A 8.5
